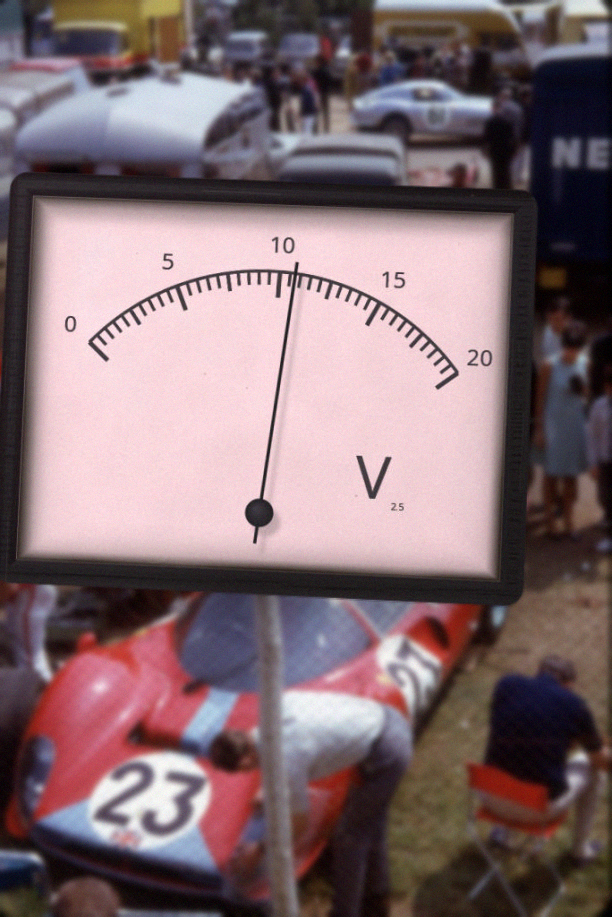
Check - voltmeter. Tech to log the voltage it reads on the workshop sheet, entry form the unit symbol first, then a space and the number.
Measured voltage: V 10.75
